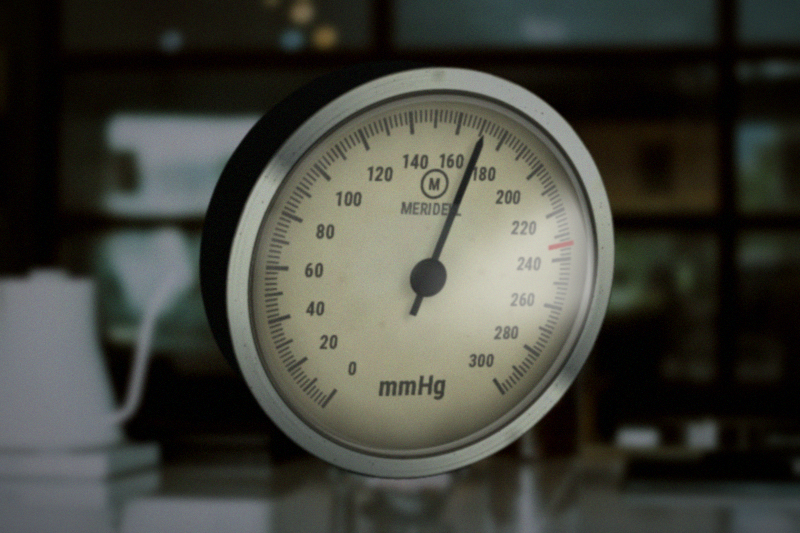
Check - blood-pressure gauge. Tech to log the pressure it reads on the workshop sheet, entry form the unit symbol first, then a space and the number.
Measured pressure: mmHg 170
